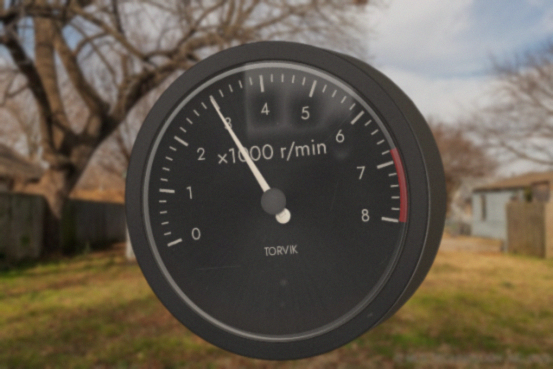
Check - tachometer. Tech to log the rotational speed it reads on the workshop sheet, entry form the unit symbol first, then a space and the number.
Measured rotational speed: rpm 3000
